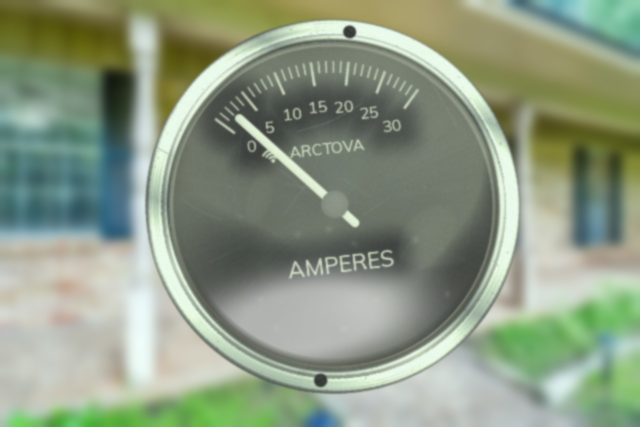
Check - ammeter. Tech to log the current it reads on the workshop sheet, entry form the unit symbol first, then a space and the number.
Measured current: A 2
